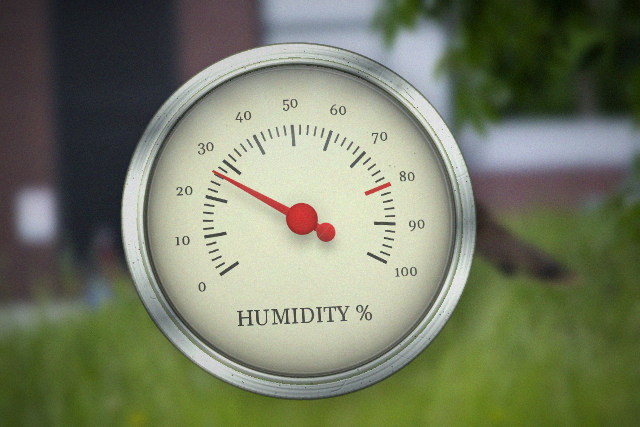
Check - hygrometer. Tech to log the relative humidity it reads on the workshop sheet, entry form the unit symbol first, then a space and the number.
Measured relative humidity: % 26
